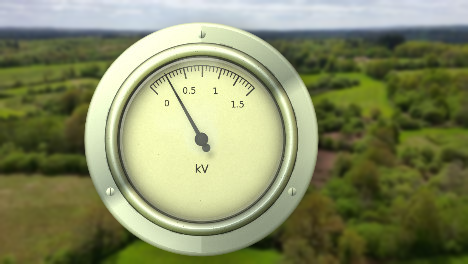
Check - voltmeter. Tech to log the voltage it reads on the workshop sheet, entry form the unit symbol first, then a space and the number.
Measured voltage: kV 0.25
